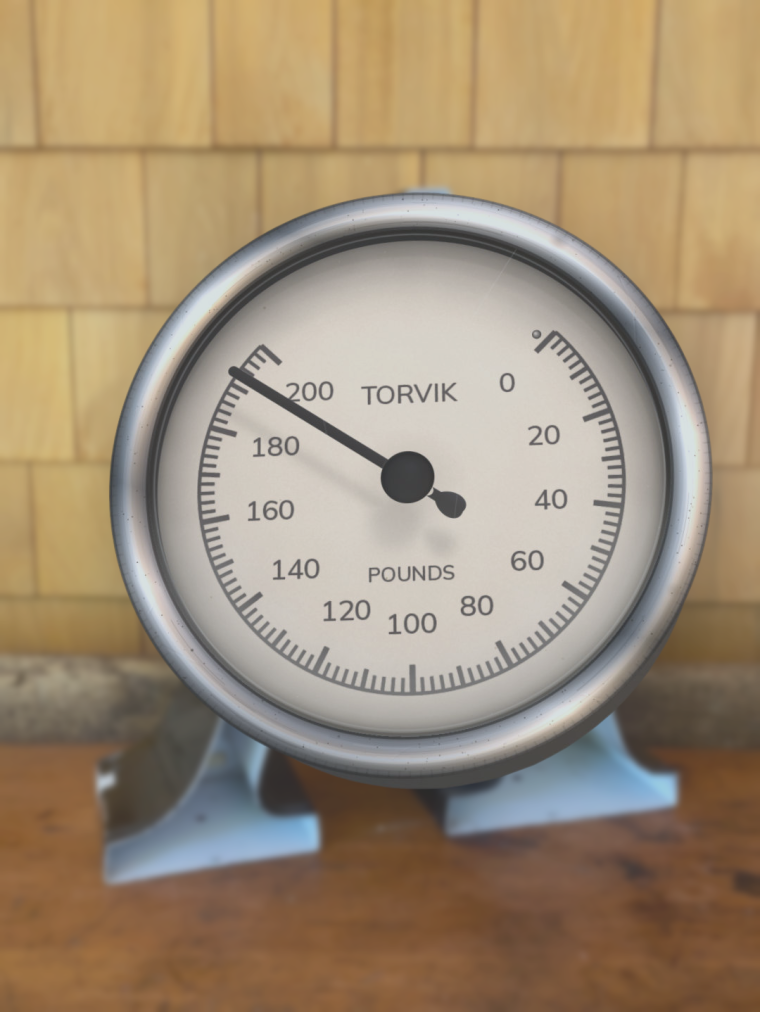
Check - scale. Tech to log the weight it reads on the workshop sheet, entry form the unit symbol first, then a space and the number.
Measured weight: lb 192
